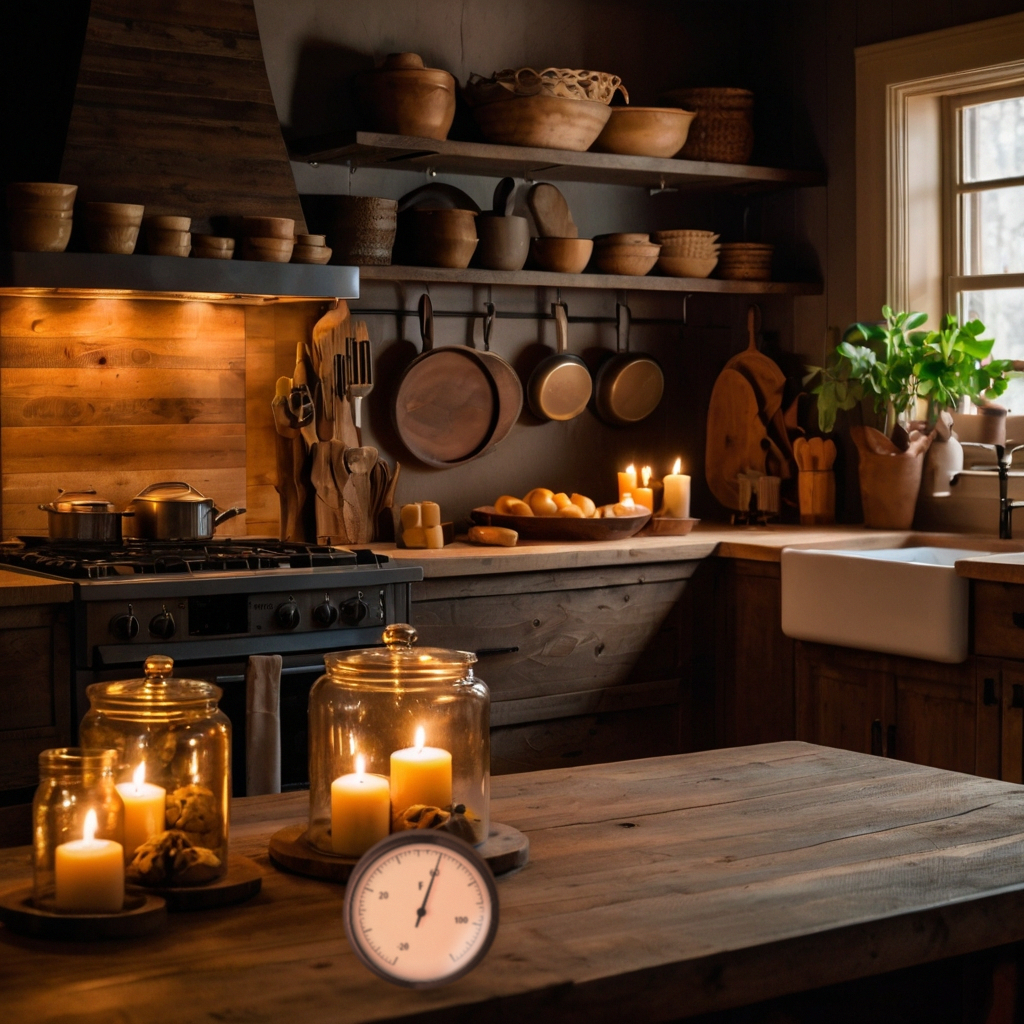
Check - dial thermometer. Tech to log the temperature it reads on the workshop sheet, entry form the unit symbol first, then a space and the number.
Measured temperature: °F 60
